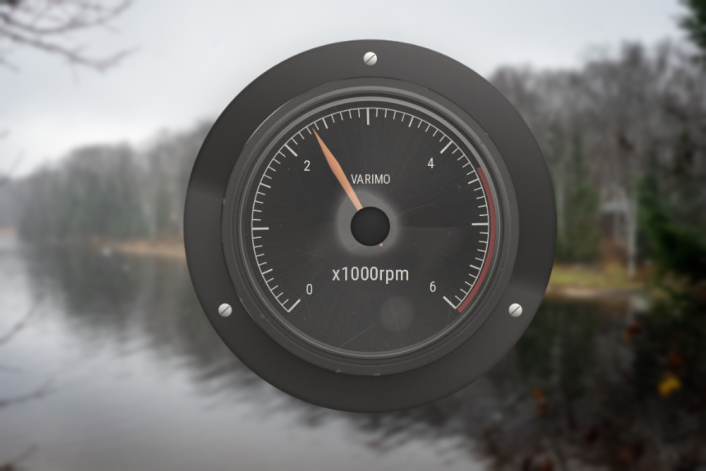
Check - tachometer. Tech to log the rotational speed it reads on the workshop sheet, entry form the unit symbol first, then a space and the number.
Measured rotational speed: rpm 2350
